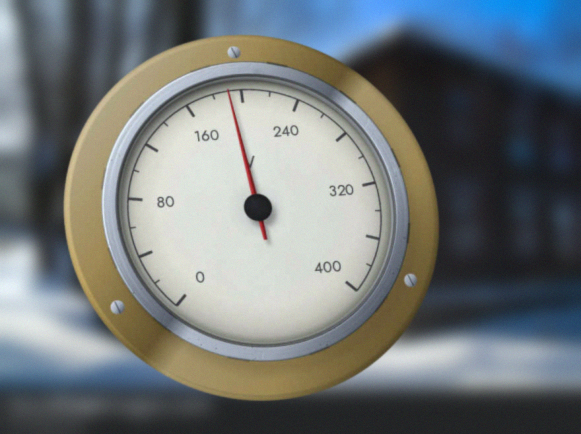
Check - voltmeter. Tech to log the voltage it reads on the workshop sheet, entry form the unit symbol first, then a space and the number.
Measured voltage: V 190
